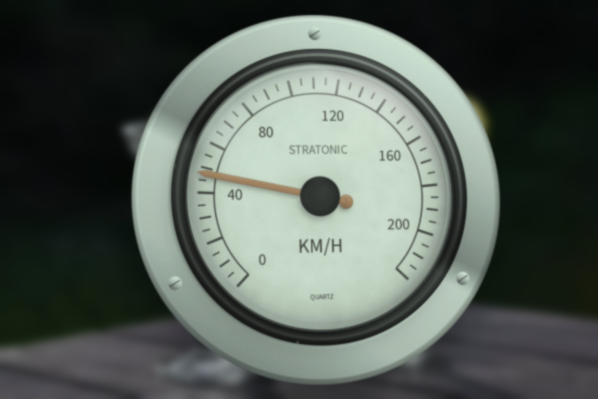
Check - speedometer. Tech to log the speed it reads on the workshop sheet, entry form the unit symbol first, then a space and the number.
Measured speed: km/h 47.5
